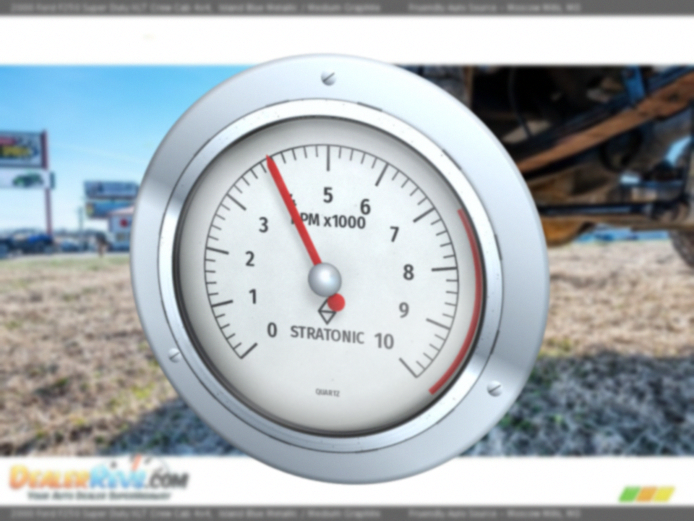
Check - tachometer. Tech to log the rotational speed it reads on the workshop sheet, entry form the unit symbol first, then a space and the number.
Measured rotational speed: rpm 4000
